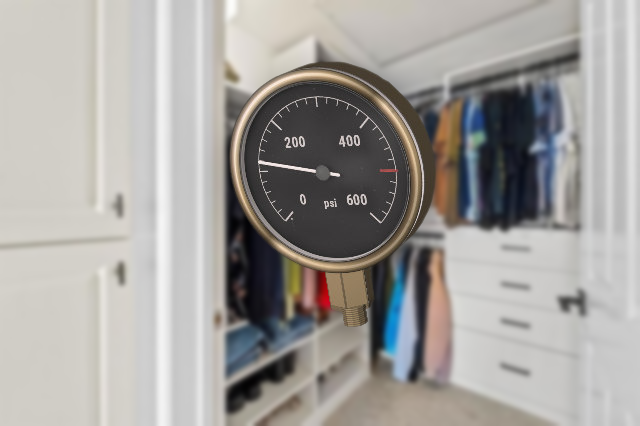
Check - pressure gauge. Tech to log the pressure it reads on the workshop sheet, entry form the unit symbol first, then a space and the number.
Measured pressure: psi 120
